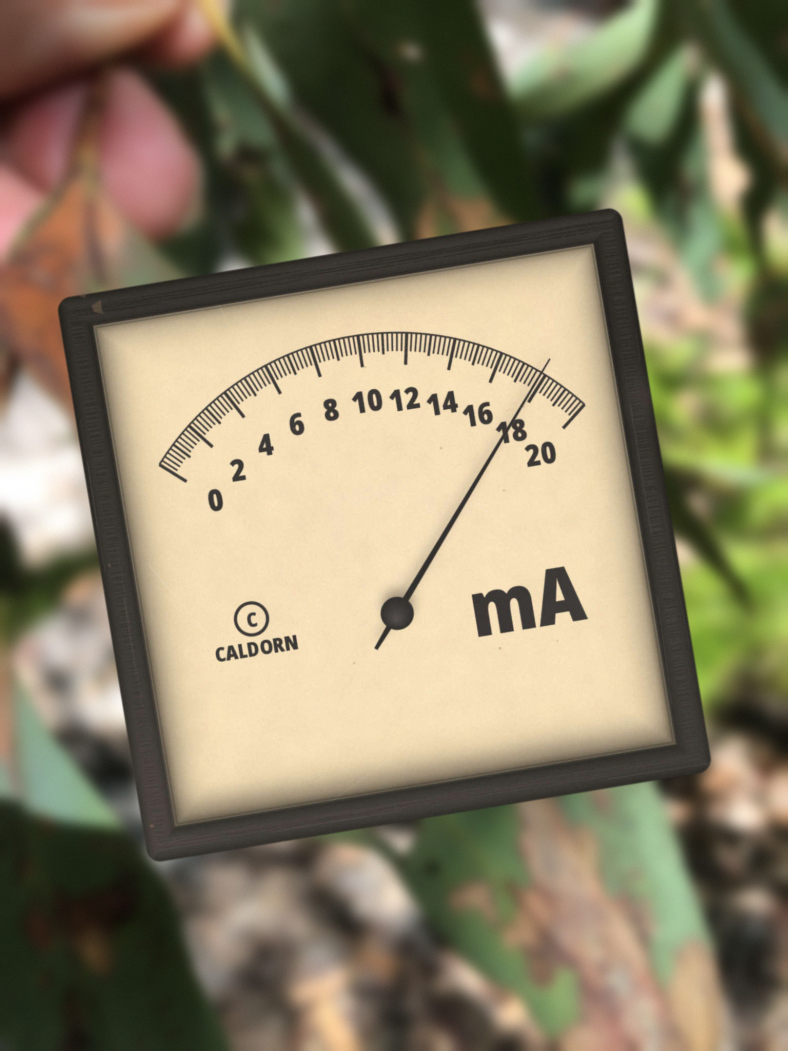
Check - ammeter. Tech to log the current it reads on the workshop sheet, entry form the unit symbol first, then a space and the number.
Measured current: mA 17.8
